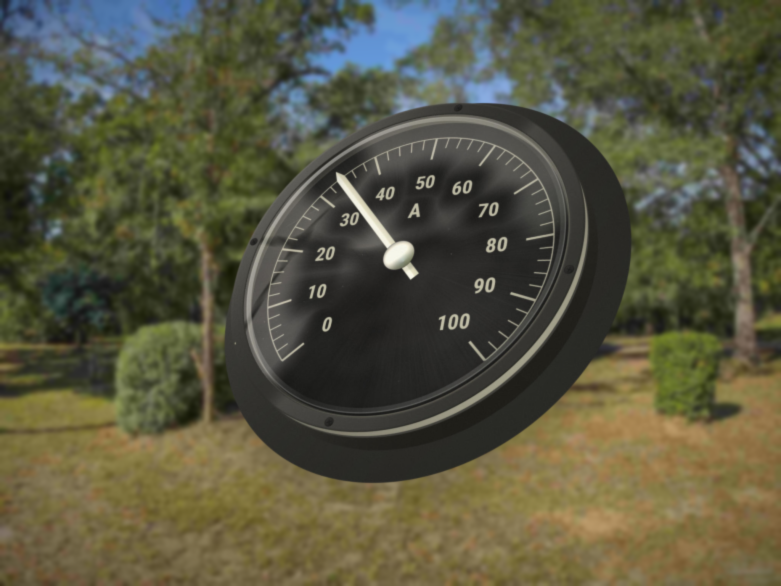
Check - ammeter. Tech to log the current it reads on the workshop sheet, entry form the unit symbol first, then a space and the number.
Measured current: A 34
